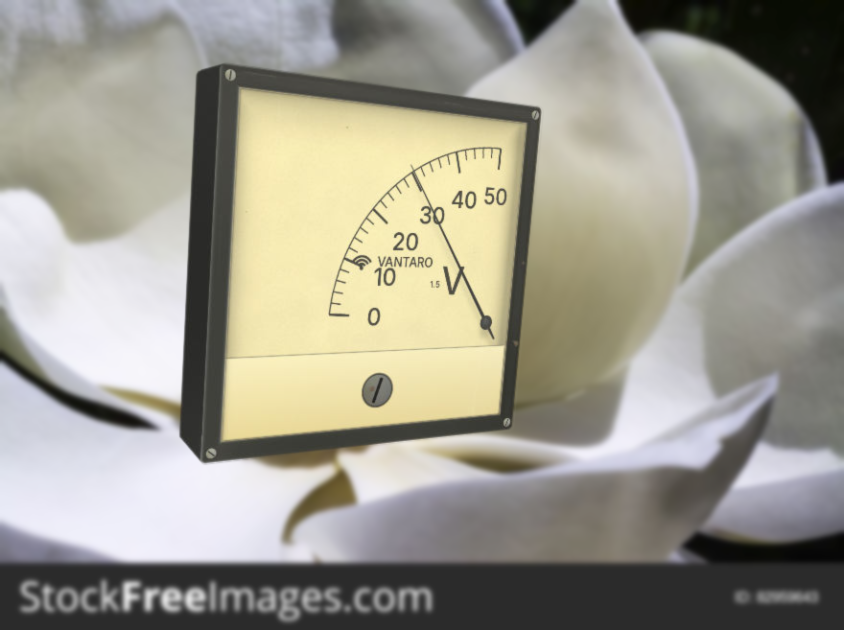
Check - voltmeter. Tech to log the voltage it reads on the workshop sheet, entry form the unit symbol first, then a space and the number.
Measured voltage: V 30
